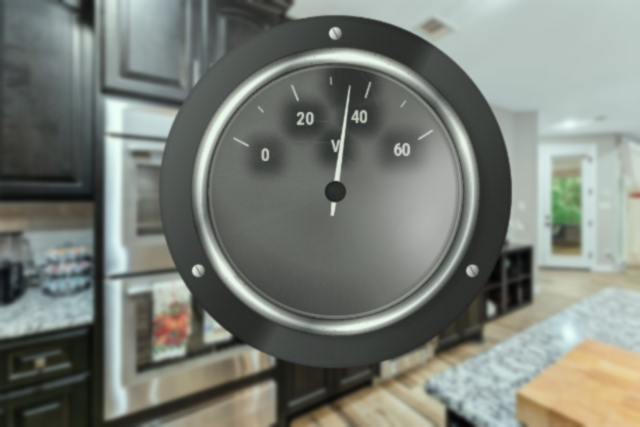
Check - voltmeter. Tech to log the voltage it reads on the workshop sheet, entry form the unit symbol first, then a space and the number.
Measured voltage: V 35
